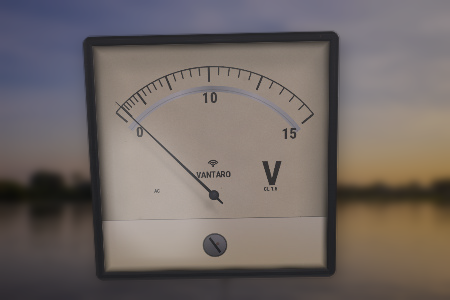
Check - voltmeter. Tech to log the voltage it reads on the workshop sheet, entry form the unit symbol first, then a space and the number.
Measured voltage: V 2.5
